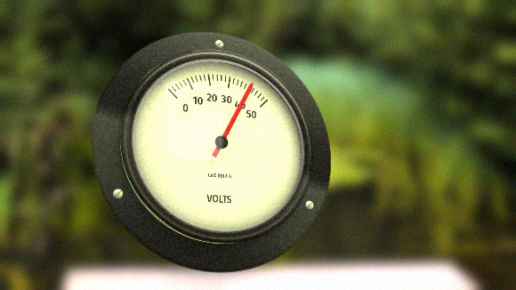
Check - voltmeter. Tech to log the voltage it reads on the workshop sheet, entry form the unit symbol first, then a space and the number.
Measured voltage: V 40
